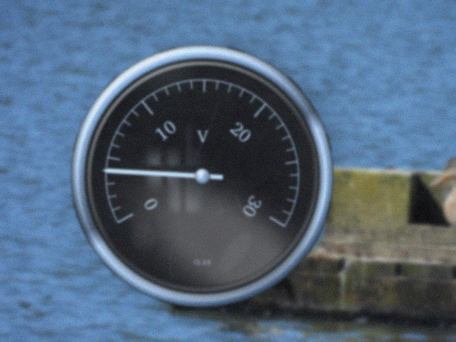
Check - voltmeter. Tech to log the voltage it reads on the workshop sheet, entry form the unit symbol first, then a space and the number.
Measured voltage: V 4
